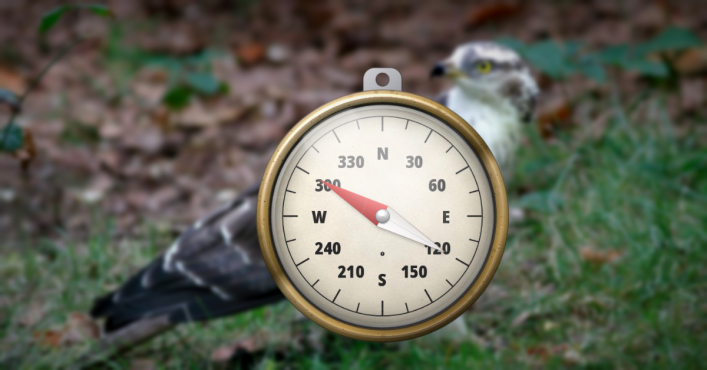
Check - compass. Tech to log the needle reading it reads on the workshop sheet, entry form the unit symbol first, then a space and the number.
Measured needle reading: ° 300
